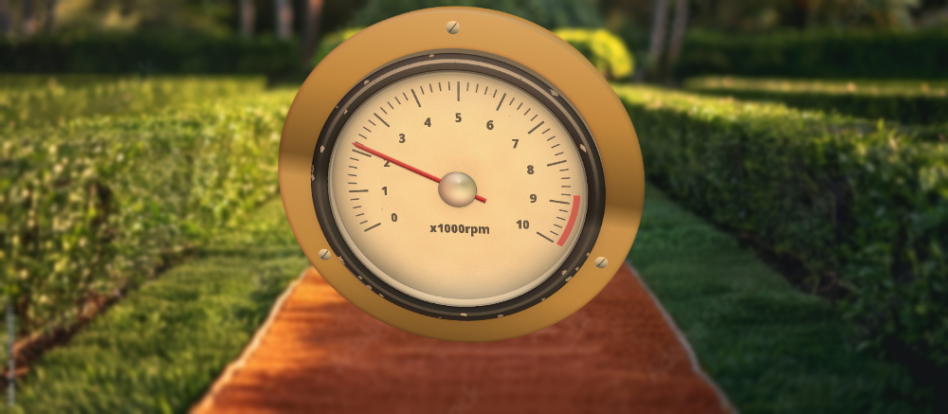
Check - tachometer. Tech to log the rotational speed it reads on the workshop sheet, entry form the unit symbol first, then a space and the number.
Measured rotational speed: rpm 2200
